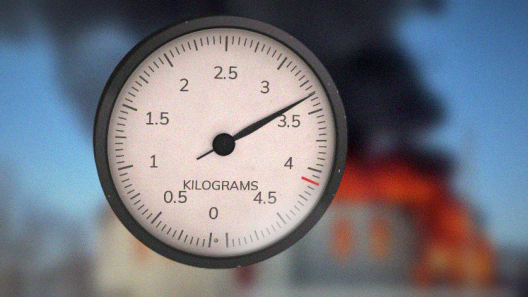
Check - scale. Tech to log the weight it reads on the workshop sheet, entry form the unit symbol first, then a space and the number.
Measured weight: kg 3.35
